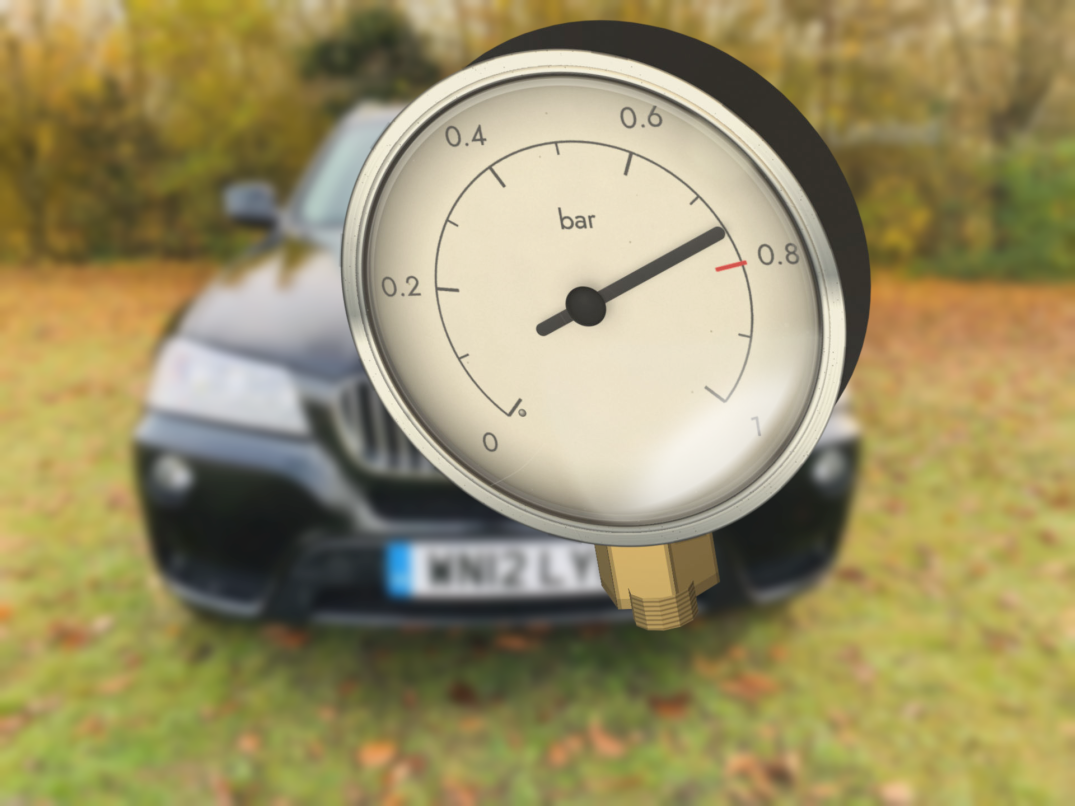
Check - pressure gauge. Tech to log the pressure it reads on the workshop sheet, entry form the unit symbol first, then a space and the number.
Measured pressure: bar 0.75
